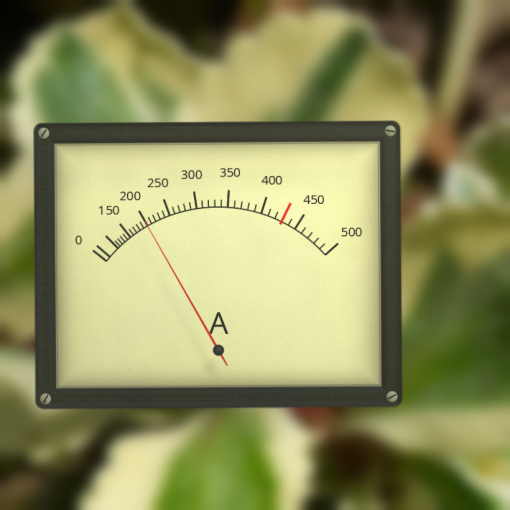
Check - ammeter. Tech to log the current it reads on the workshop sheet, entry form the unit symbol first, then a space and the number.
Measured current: A 200
